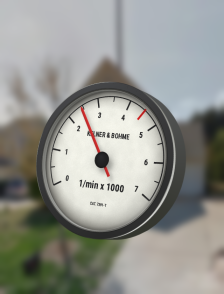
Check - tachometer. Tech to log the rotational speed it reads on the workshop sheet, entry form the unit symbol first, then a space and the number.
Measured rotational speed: rpm 2500
